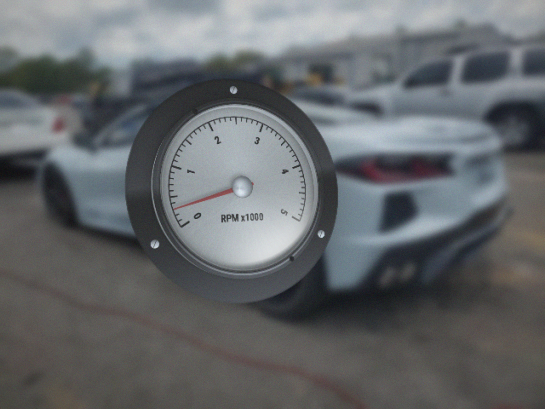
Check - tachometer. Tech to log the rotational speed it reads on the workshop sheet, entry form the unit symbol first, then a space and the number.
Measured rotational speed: rpm 300
